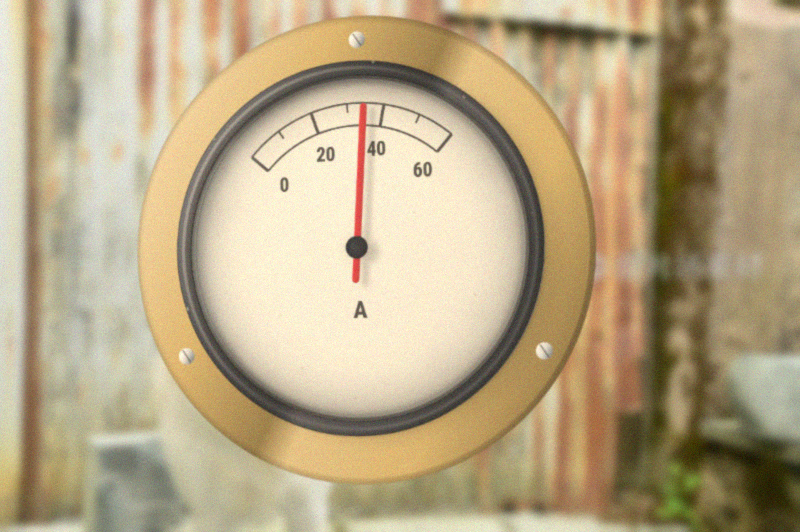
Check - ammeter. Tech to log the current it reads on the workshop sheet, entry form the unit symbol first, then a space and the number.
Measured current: A 35
